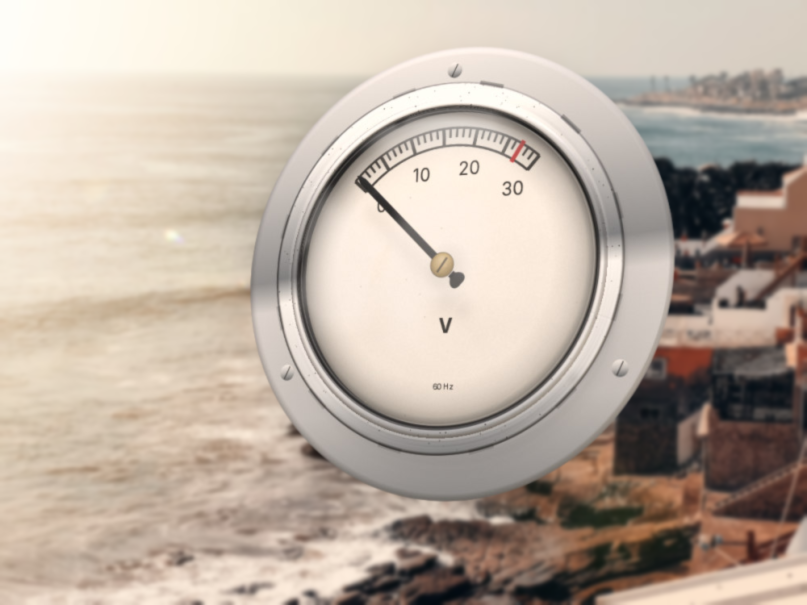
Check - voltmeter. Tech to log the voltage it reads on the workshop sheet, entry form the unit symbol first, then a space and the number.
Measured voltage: V 1
